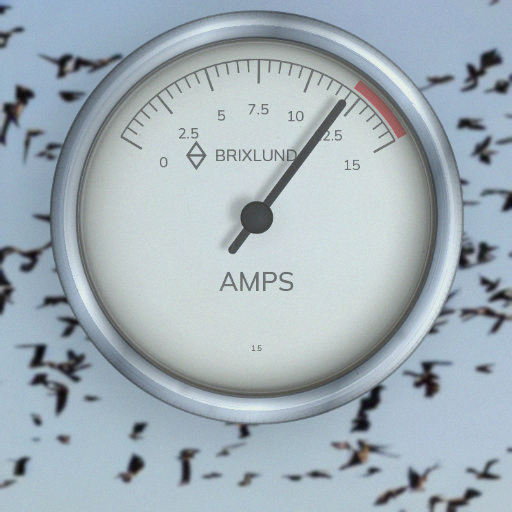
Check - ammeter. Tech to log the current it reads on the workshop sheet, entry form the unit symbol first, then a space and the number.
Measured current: A 12
